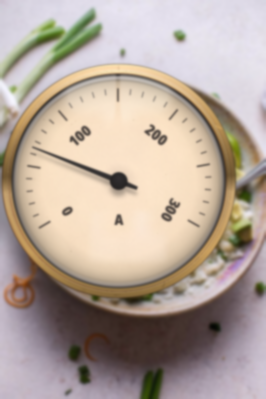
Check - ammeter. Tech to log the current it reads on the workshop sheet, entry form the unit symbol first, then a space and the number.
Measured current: A 65
